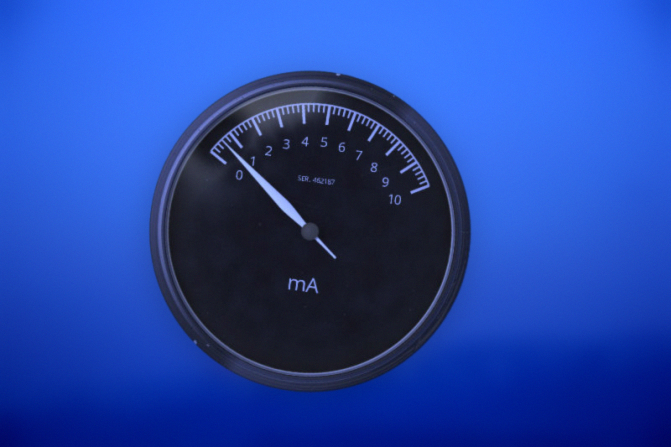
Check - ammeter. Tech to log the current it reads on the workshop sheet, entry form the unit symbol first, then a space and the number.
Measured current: mA 0.6
